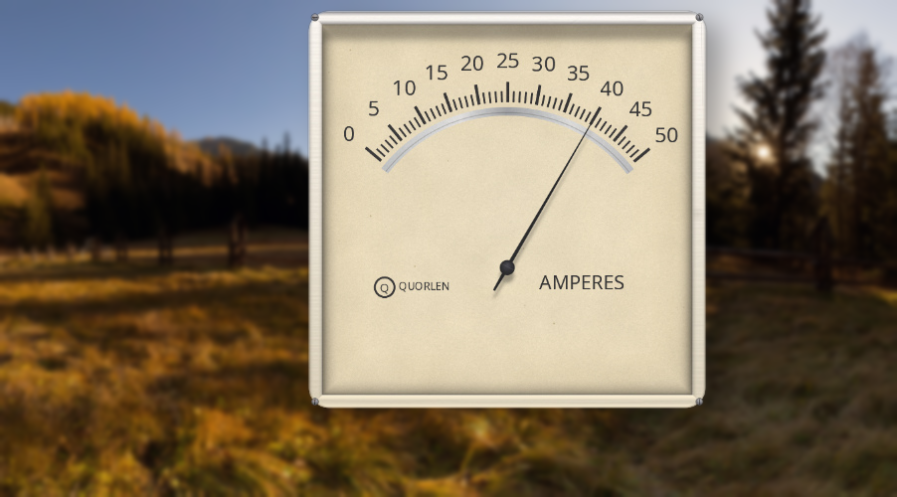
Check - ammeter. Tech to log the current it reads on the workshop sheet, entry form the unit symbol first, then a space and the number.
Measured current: A 40
